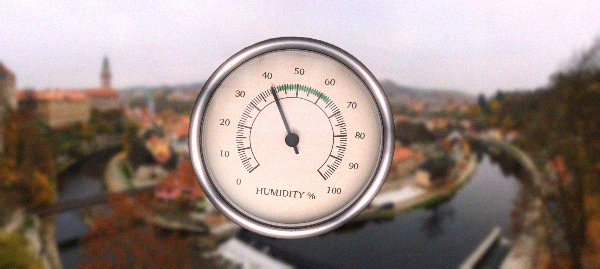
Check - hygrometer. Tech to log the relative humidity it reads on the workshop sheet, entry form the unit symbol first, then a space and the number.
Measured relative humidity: % 40
